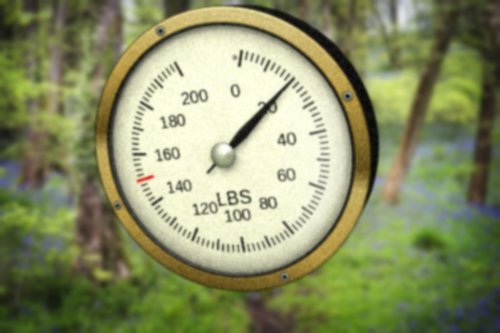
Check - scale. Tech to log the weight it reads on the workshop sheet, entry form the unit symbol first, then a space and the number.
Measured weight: lb 20
